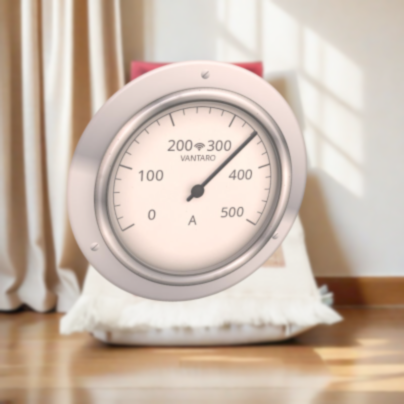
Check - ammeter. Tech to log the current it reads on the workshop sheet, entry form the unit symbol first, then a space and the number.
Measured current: A 340
